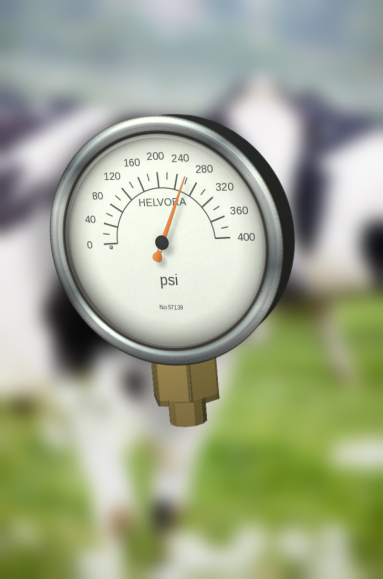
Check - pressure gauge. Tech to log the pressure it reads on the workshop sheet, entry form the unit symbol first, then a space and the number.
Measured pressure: psi 260
